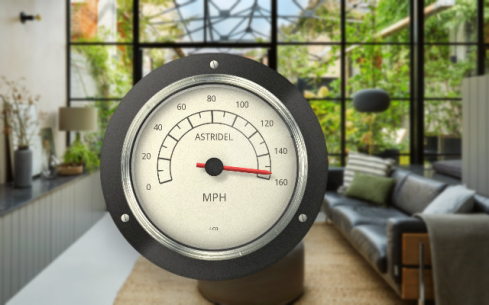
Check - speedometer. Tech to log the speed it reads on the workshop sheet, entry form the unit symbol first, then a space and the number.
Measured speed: mph 155
